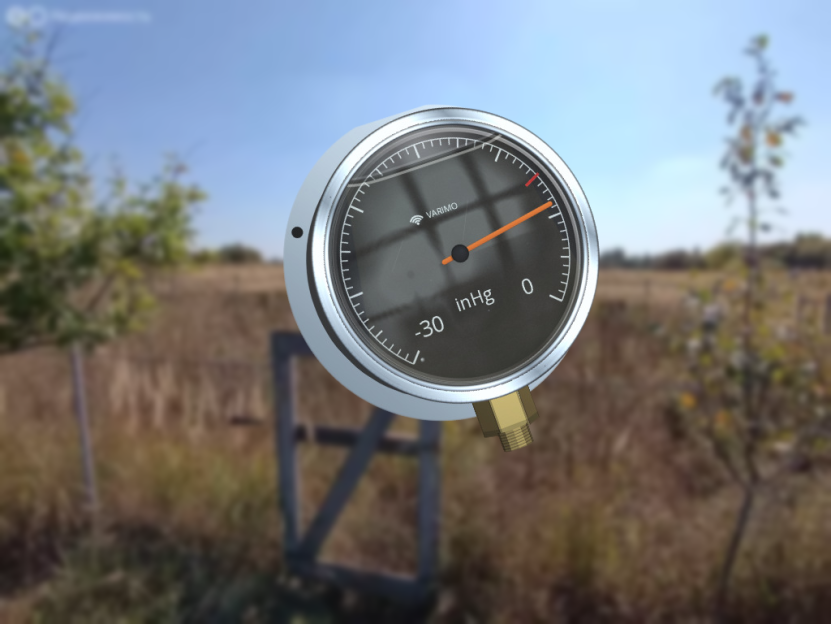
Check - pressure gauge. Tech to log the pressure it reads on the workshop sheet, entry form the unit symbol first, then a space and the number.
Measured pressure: inHg -5.75
